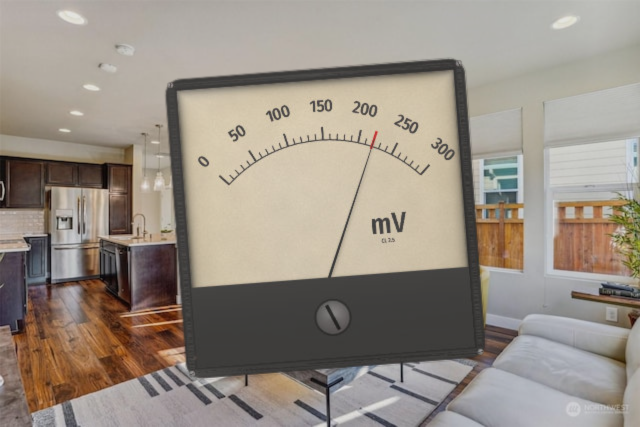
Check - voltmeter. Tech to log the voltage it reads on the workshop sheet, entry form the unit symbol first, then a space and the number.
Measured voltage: mV 220
